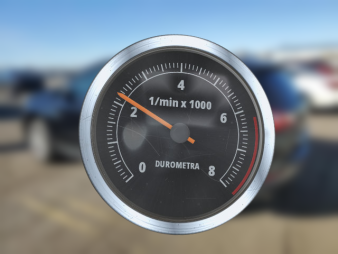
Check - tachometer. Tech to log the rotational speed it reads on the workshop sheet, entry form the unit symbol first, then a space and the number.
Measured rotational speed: rpm 2200
